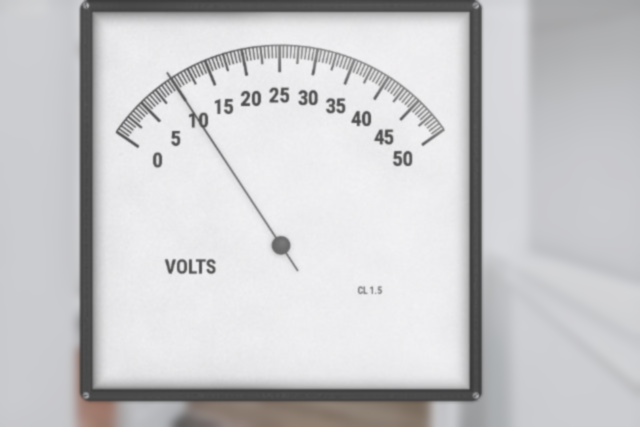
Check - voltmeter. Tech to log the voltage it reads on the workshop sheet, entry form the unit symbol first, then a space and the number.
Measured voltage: V 10
